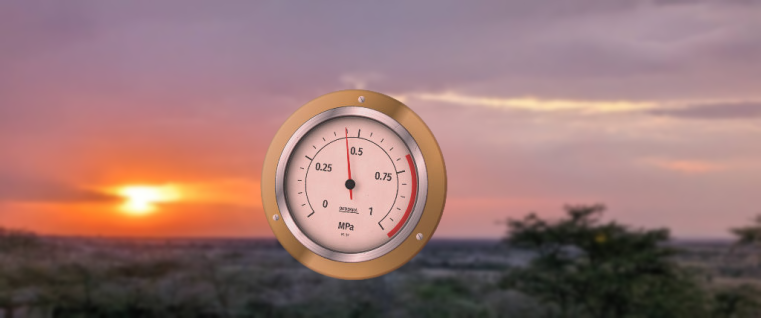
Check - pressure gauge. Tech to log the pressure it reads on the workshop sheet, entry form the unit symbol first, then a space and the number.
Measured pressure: MPa 0.45
